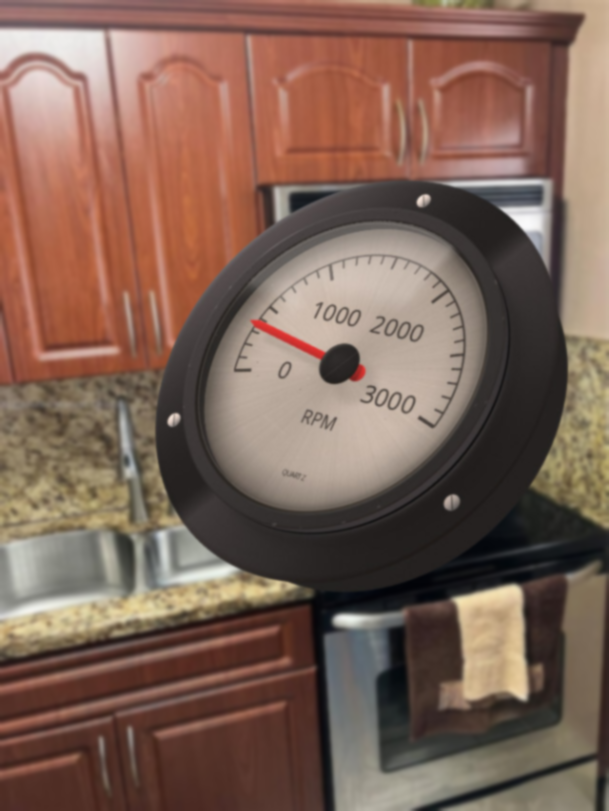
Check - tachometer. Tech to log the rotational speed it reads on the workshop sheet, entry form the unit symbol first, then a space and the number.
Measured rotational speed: rpm 350
